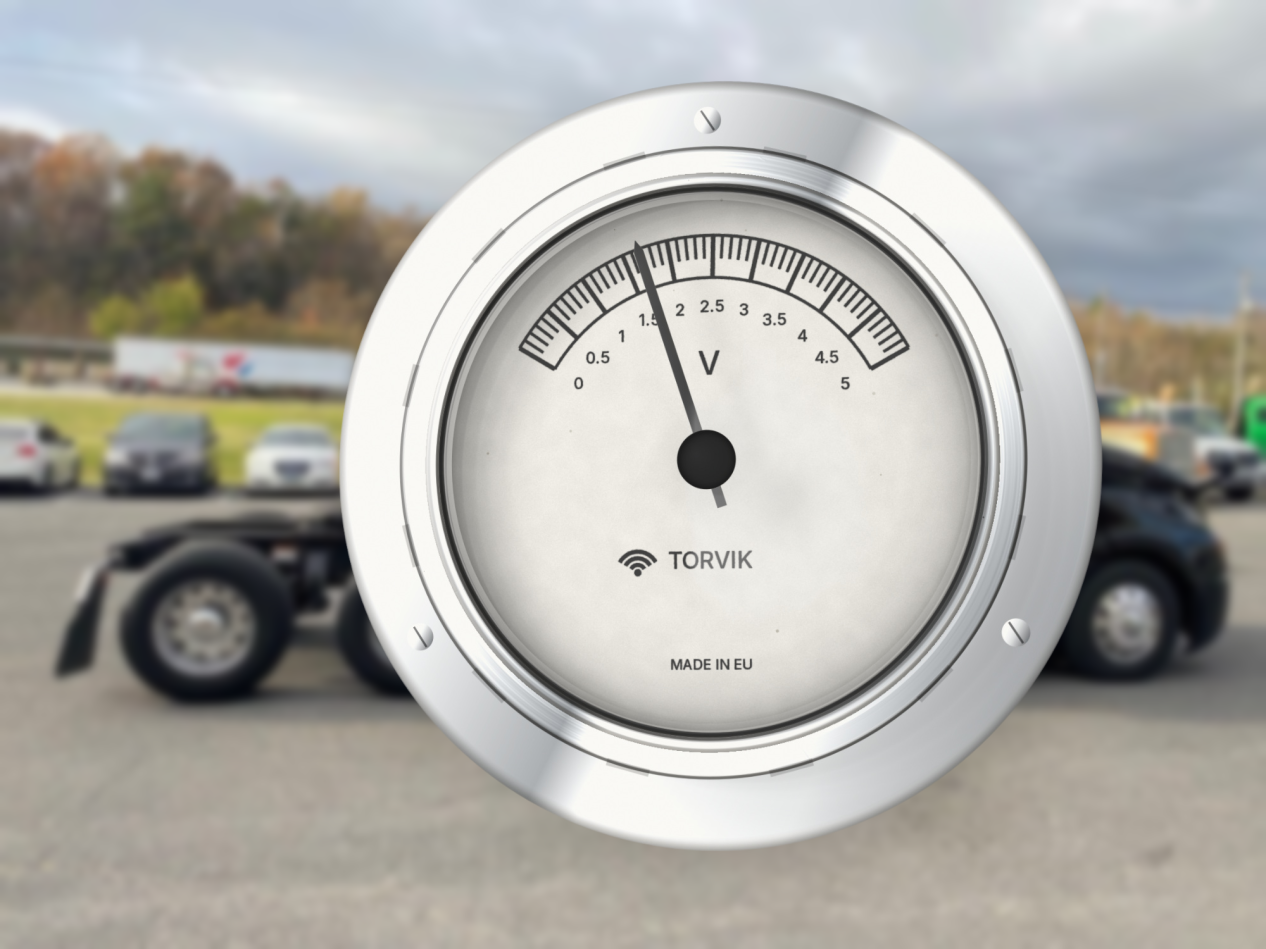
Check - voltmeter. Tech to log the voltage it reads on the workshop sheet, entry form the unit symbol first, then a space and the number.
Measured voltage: V 1.7
